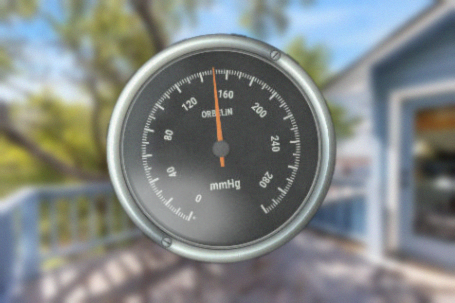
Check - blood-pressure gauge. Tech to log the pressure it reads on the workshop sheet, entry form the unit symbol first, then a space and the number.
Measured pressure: mmHg 150
